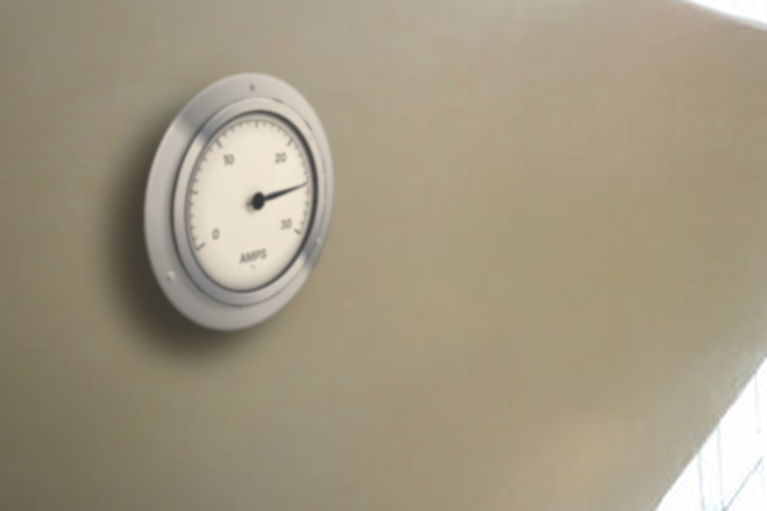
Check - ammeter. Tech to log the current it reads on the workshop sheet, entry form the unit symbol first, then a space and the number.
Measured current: A 25
